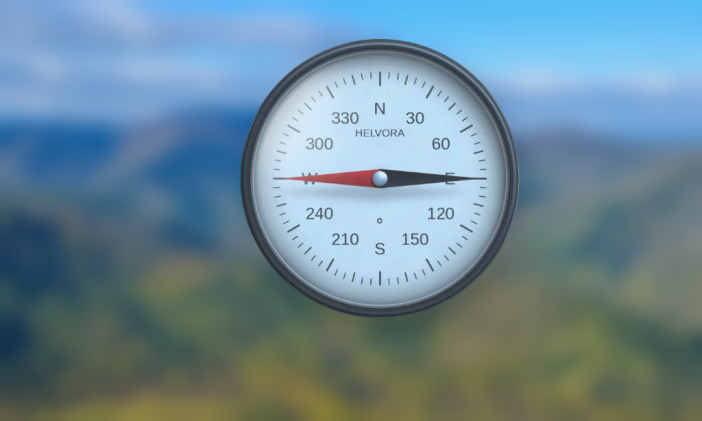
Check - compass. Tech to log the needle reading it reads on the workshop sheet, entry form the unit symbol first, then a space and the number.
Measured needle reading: ° 270
